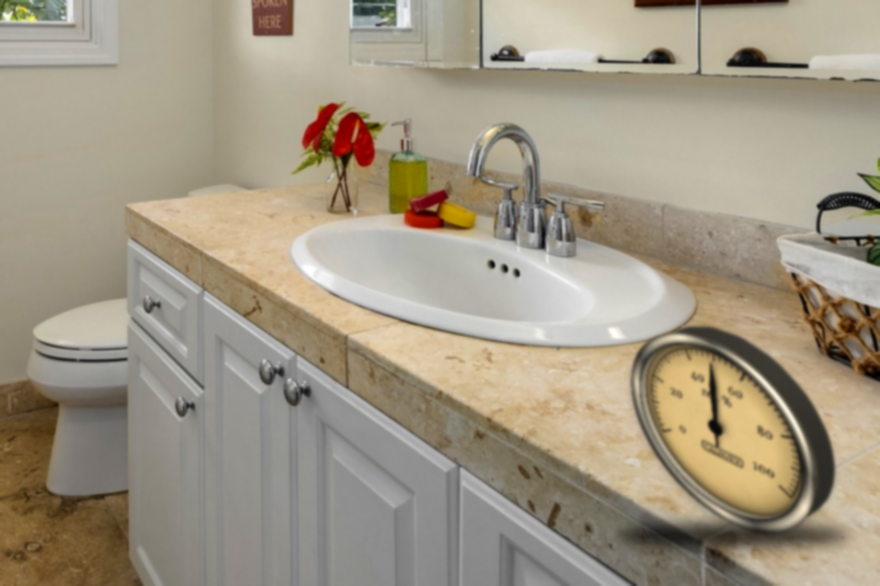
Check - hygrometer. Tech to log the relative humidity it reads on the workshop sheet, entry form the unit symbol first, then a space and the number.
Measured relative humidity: % 50
